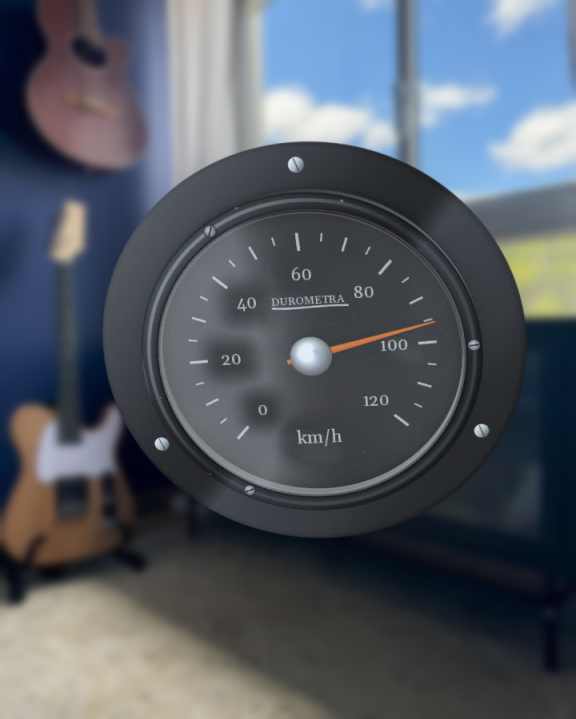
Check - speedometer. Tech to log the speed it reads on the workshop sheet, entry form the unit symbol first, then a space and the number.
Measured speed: km/h 95
